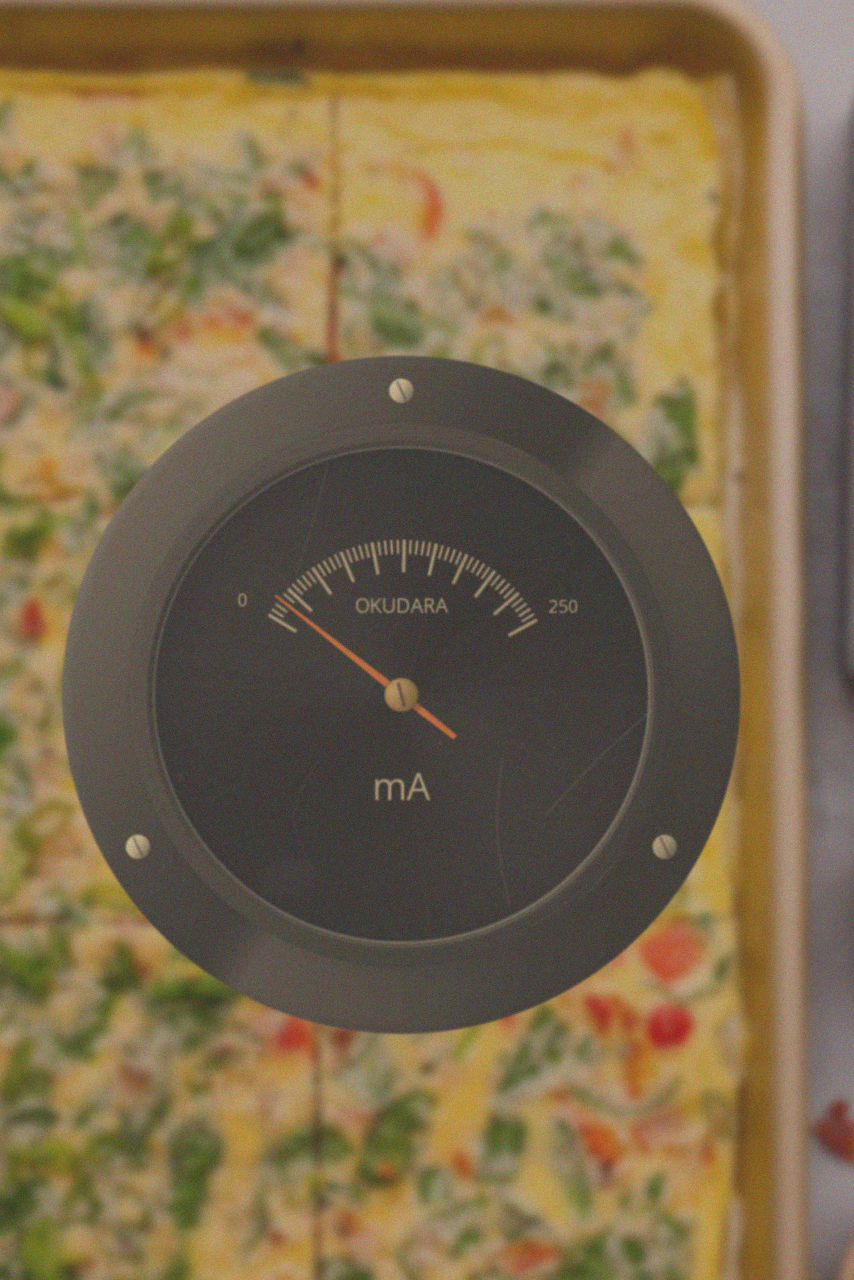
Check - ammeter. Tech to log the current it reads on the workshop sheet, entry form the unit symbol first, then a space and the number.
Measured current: mA 15
